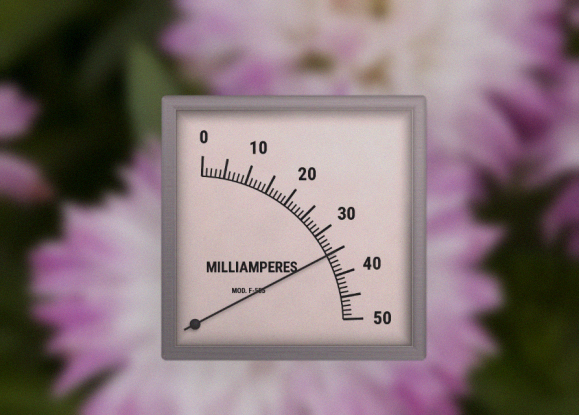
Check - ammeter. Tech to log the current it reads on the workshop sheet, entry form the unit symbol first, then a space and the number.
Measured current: mA 35
